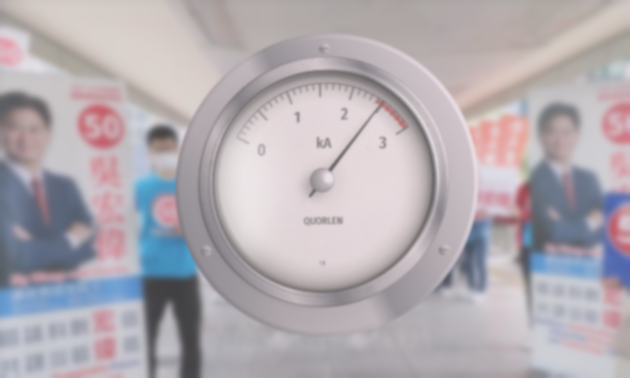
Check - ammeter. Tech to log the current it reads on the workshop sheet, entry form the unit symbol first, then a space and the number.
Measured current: kA 2.5
